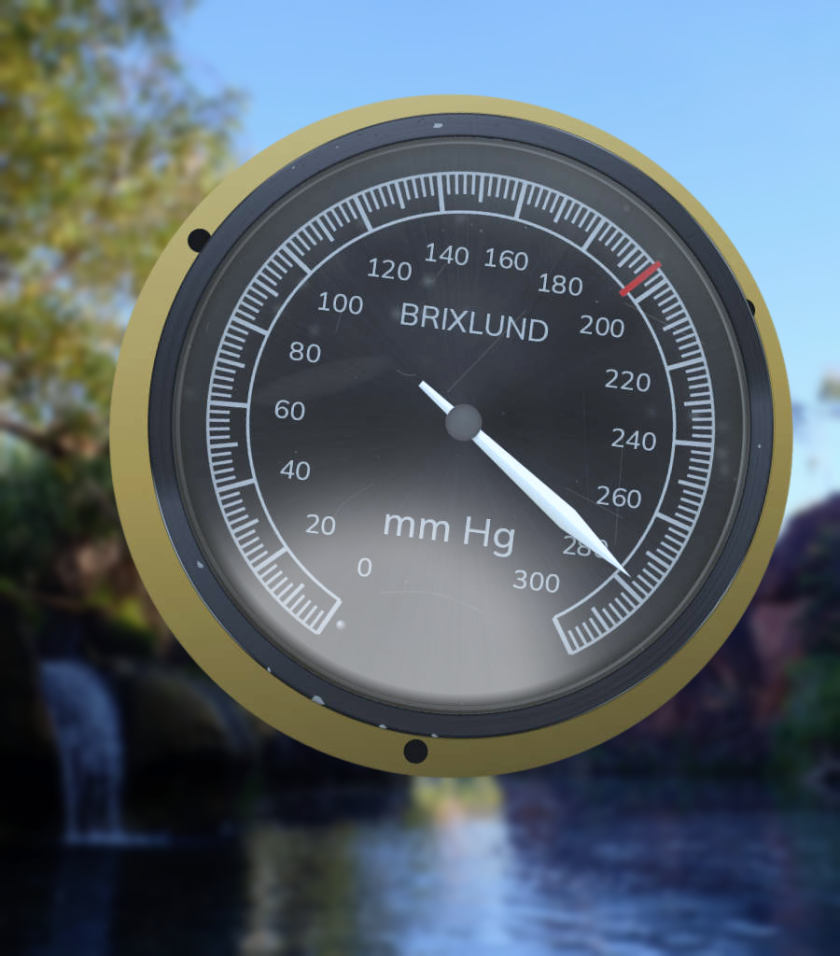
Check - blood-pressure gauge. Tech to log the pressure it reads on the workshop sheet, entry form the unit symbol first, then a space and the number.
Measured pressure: mmHg 278
